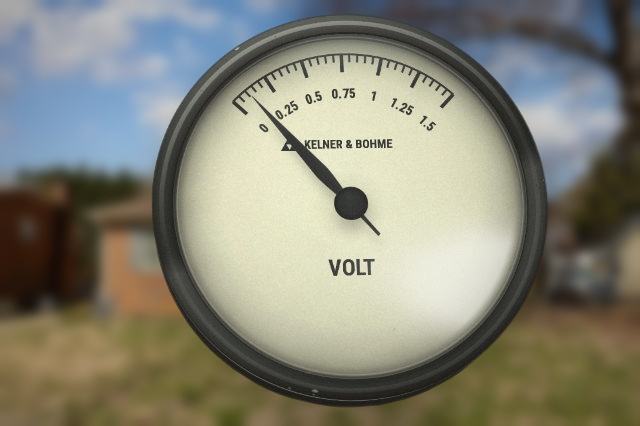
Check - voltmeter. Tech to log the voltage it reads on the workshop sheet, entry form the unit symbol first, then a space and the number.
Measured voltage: V 0.1
